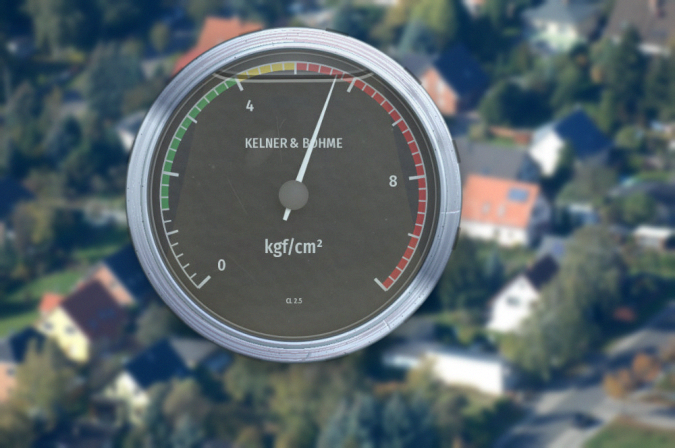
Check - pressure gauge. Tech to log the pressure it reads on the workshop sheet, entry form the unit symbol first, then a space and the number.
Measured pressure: kg/cm² 5.7
